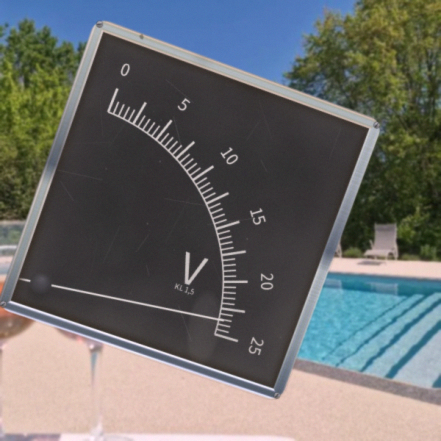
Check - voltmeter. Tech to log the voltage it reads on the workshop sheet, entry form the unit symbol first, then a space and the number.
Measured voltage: V 23.5
